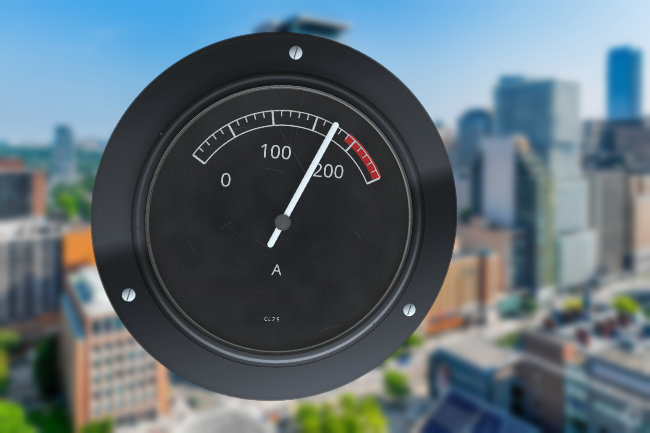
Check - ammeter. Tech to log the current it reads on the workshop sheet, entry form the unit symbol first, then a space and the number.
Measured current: A 170
